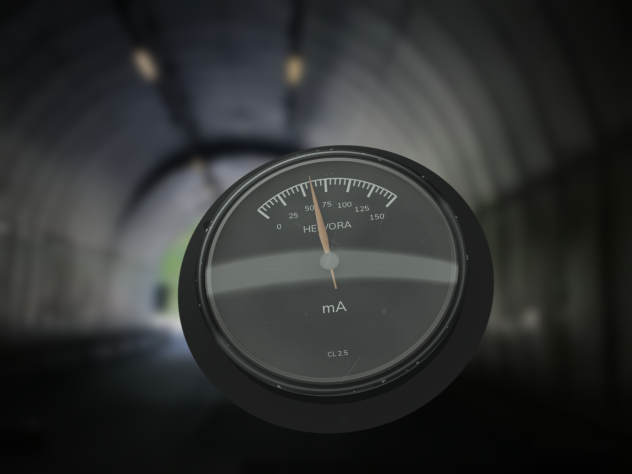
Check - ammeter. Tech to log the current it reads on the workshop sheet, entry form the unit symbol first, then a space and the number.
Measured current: mA 60
